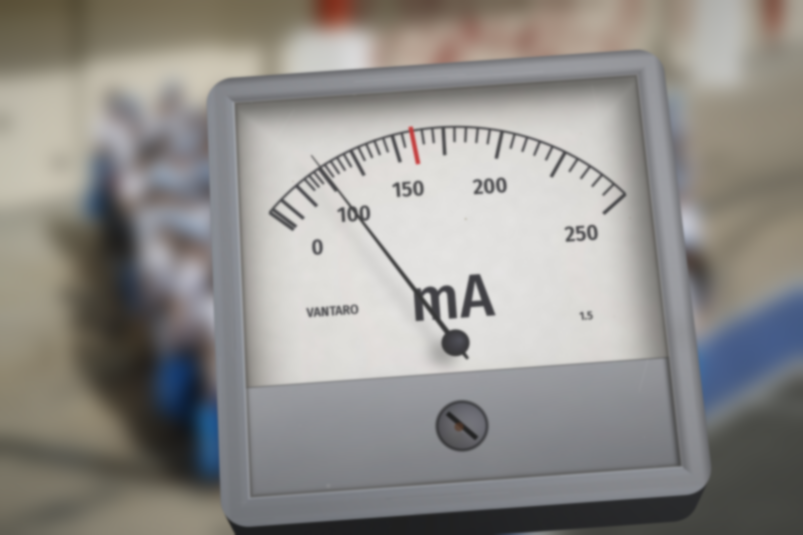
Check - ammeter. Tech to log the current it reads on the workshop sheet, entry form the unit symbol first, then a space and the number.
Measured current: mA 100
